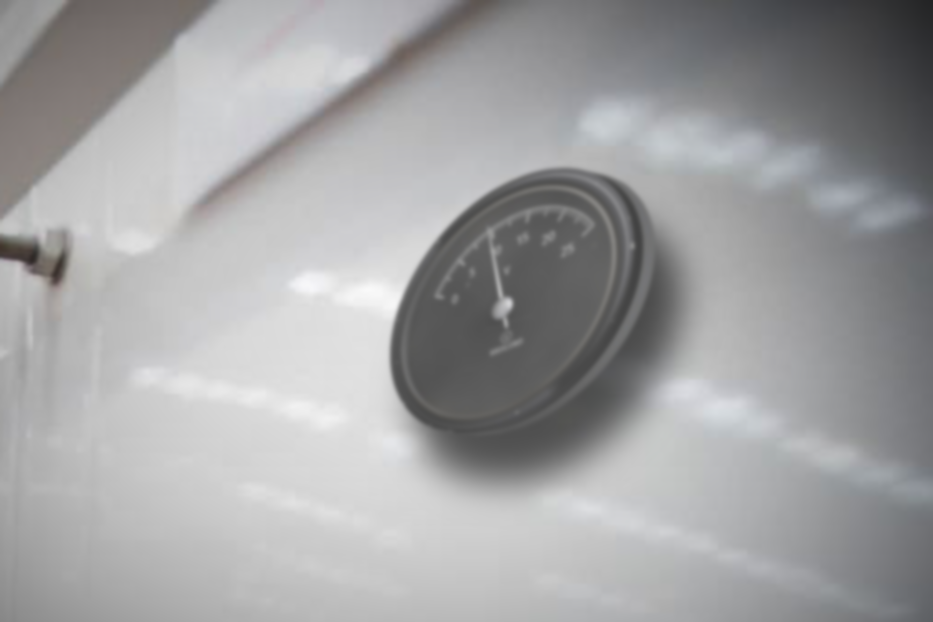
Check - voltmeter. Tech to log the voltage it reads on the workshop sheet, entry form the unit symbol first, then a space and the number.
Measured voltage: V 10
